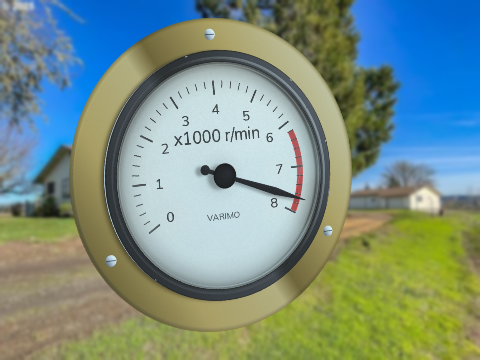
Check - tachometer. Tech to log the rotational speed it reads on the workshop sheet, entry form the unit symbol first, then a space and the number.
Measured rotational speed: rpm 7700
